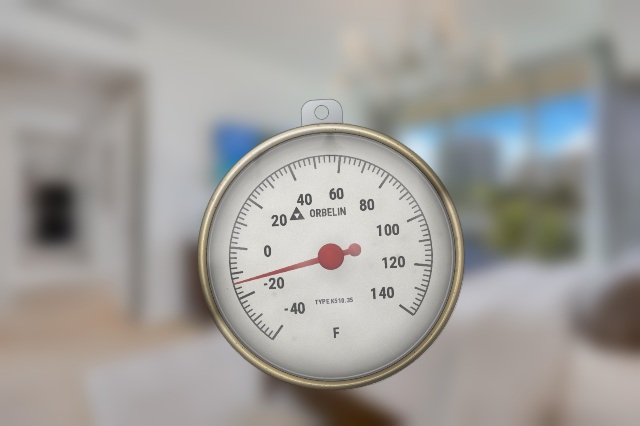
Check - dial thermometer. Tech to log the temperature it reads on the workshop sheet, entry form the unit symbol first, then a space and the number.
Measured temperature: °F -14
